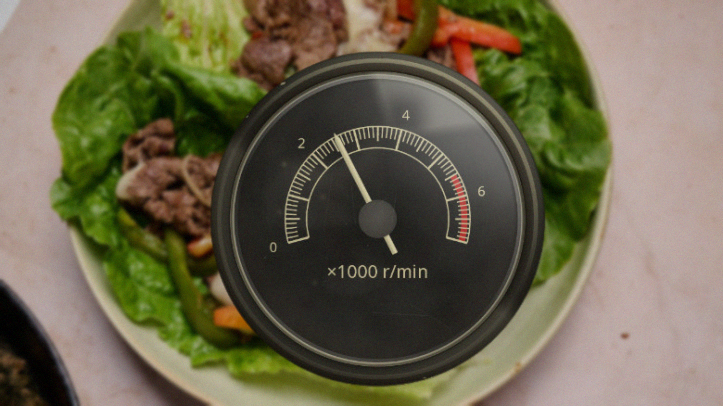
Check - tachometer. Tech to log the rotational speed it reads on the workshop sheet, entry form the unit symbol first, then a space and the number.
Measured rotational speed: rpm 2600
